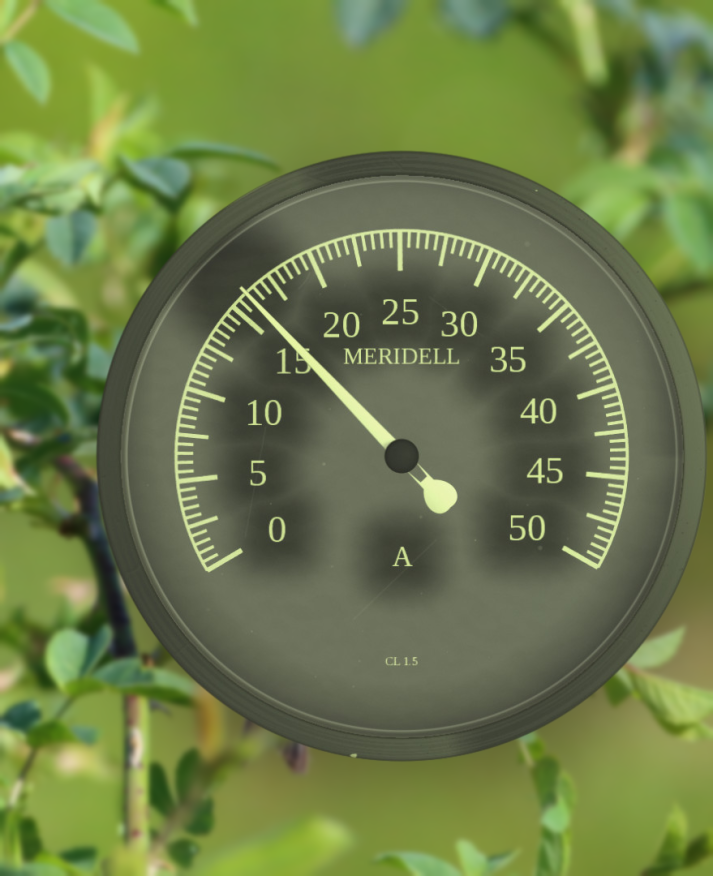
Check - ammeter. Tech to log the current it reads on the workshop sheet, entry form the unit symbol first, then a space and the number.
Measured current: A 16
